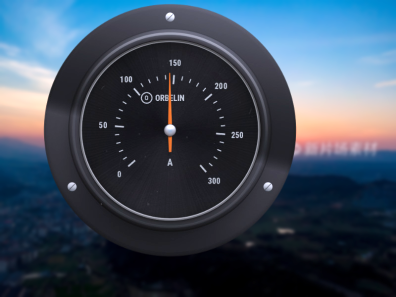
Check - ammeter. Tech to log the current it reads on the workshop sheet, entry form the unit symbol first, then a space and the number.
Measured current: A 145
